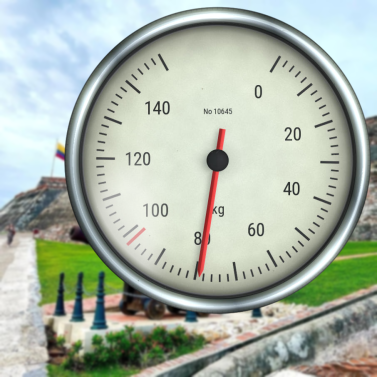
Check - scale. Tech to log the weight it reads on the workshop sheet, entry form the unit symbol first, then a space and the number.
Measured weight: kg 79
